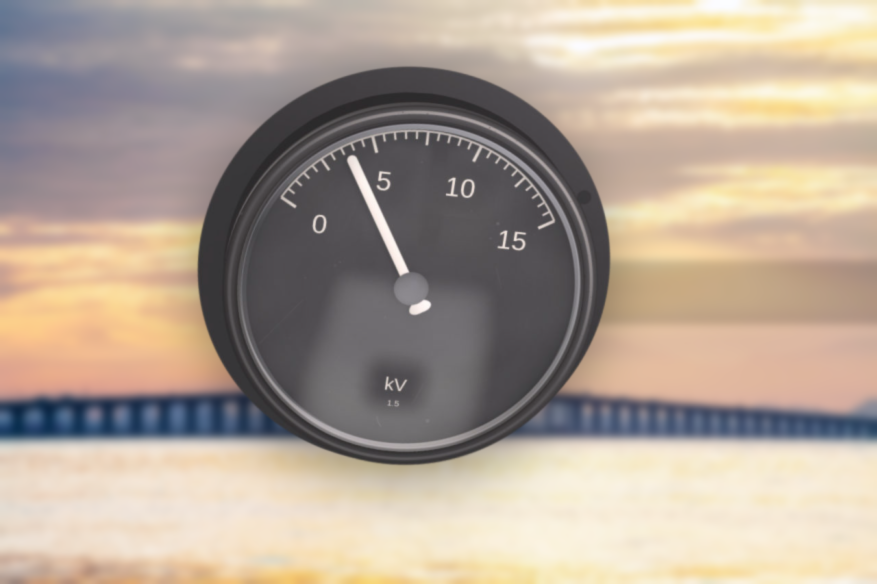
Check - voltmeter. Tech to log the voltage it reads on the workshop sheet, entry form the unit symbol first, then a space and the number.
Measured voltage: kV 3.75
